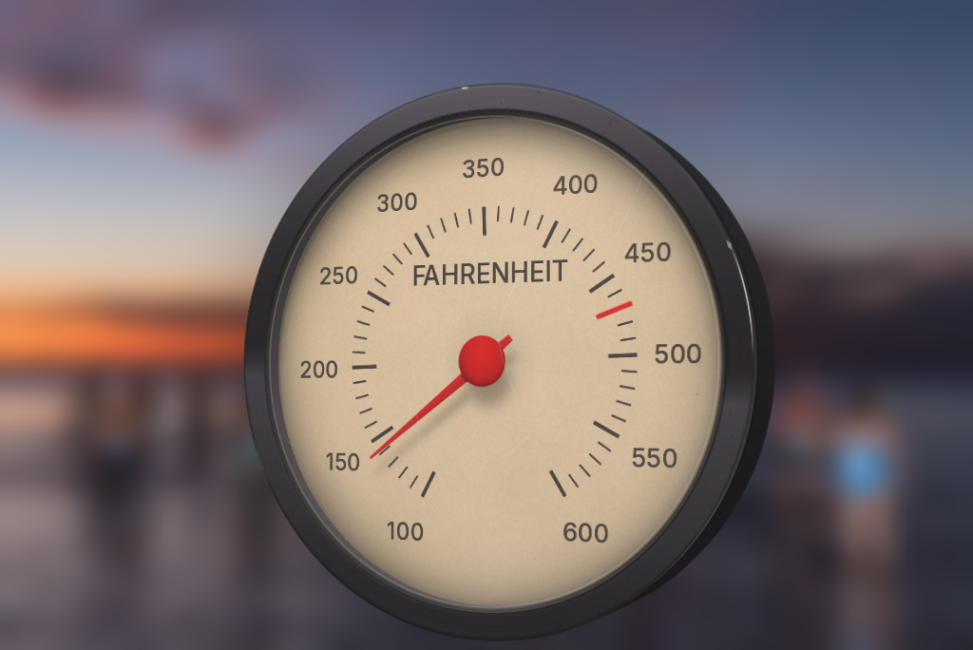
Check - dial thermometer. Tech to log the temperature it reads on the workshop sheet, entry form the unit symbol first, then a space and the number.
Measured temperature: °F 140
